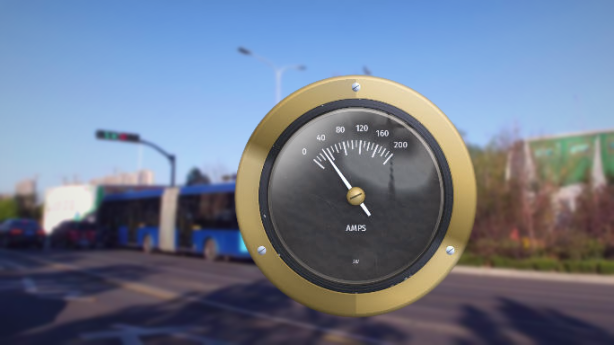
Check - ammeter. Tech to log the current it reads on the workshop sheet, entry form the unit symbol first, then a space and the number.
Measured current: A 30
